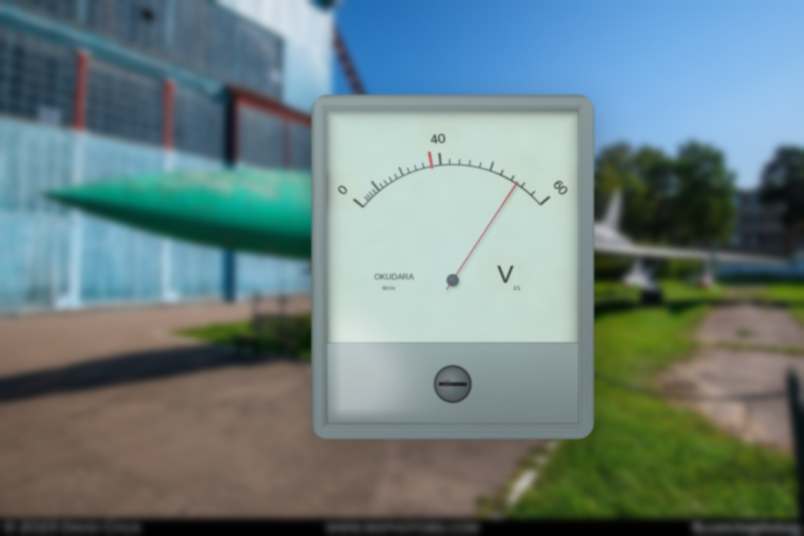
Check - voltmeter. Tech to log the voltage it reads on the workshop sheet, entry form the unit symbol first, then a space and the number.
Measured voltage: V 55
